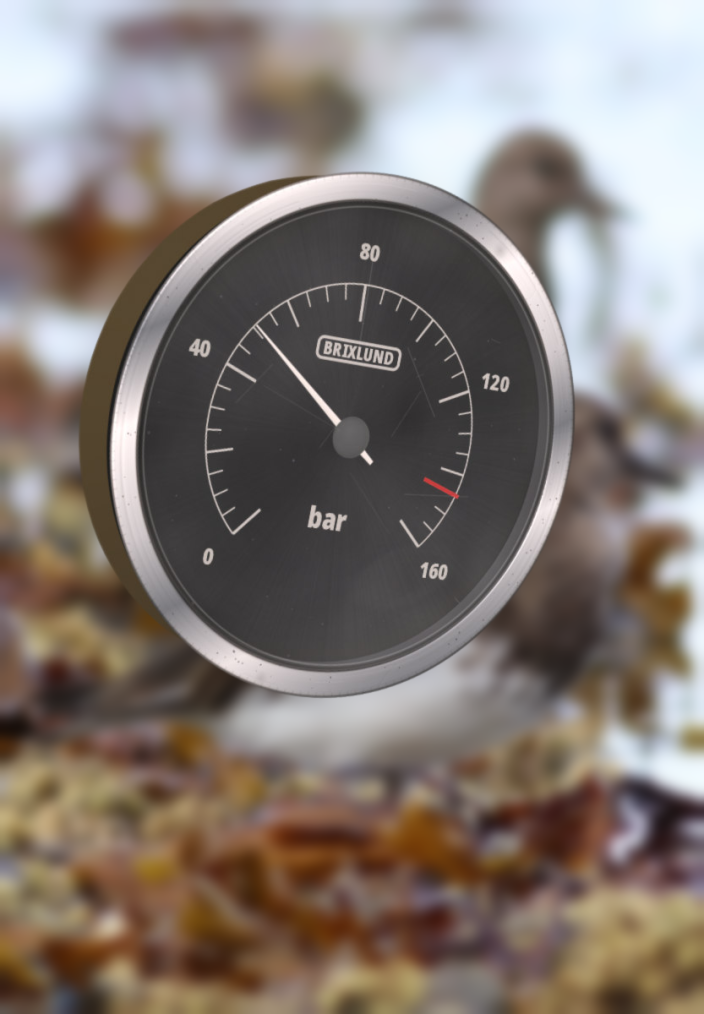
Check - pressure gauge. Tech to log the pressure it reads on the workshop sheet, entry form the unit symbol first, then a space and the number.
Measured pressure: bar 50
